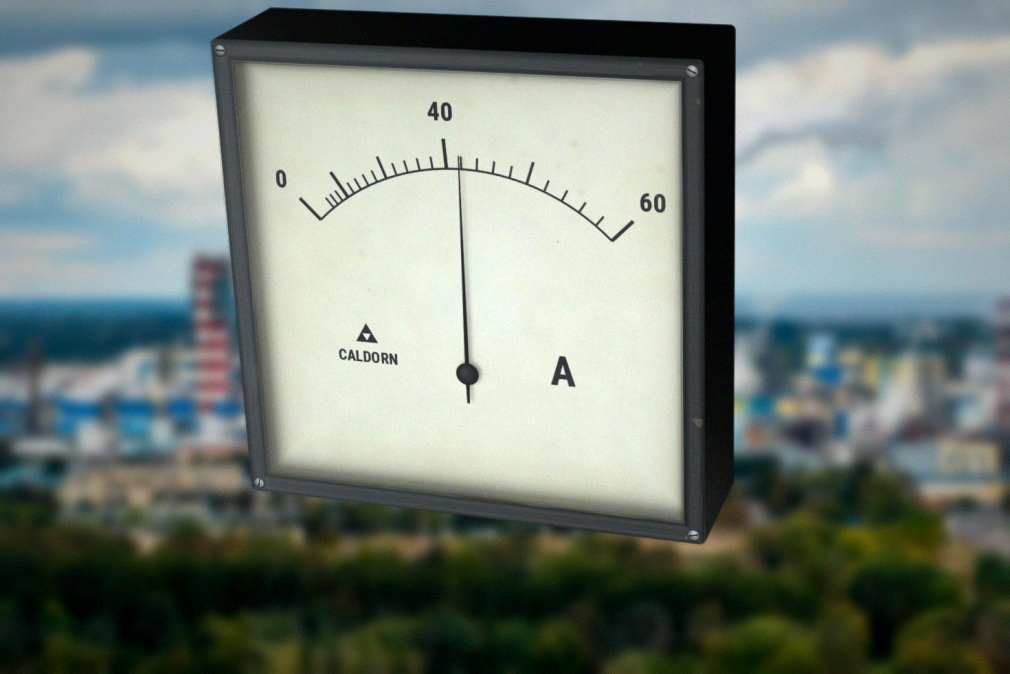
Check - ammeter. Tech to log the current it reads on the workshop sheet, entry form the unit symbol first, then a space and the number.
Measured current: A 42
